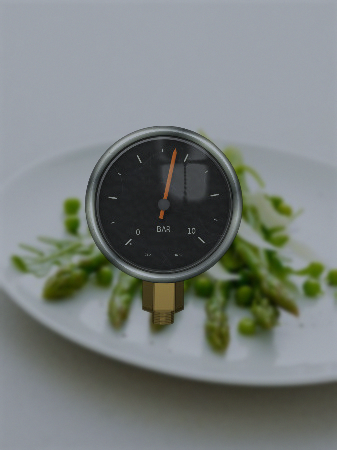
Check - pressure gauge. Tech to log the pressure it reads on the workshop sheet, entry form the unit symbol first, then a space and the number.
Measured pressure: bar 5.5
